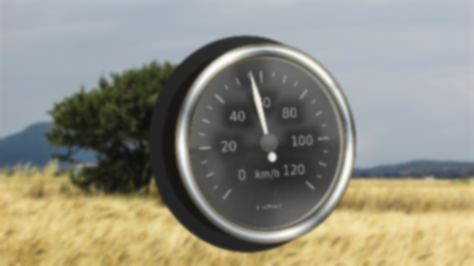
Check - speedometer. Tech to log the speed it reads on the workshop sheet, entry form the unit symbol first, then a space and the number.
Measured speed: km/h 55
